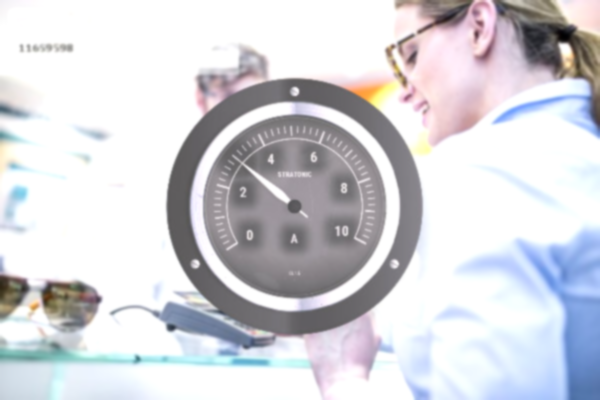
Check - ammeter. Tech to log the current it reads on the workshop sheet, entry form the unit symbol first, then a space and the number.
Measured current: A 3
